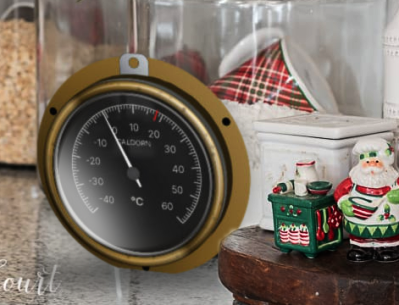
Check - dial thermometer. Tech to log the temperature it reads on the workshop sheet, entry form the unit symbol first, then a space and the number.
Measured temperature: °C 0
